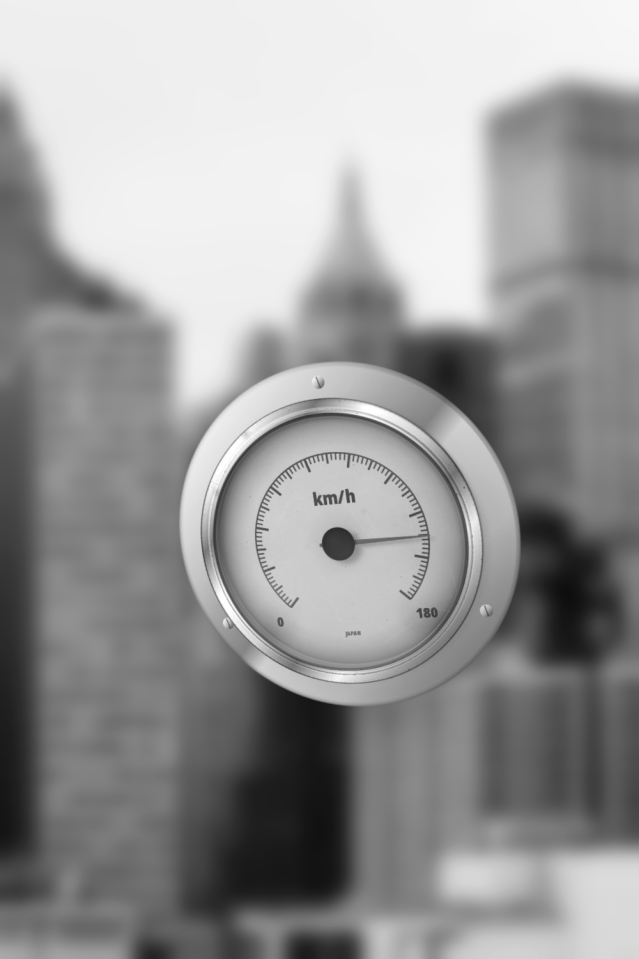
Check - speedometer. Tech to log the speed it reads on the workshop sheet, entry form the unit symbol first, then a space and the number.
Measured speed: km/h 150
